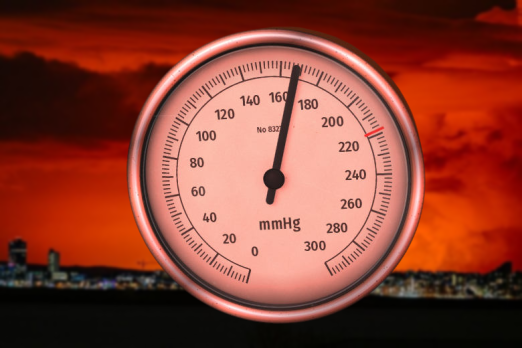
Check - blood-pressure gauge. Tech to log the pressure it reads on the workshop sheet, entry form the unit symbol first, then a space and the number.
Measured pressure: mmHg 168
